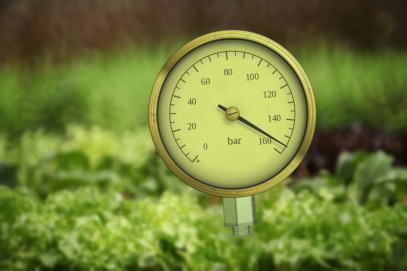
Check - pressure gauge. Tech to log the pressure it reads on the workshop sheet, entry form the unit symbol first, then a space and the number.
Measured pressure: bar 155
